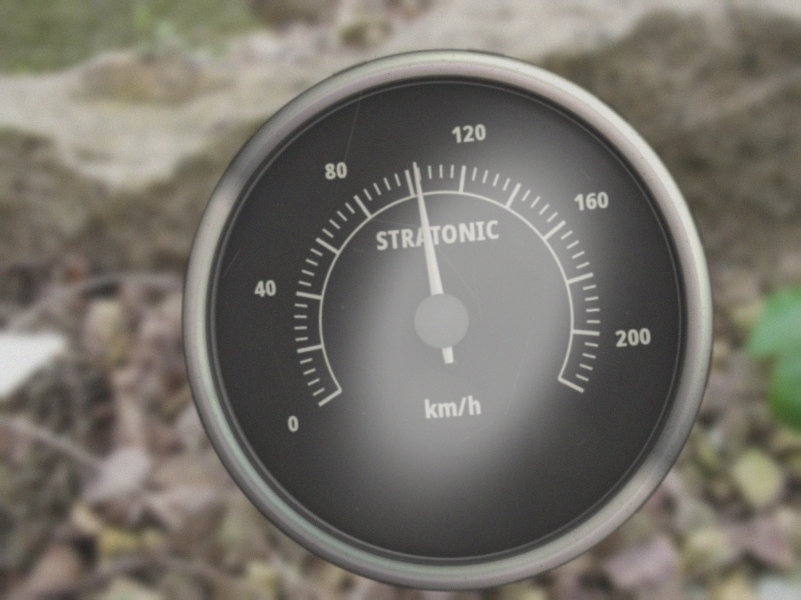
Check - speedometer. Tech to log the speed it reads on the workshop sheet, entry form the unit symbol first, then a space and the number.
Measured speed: km/h 104
